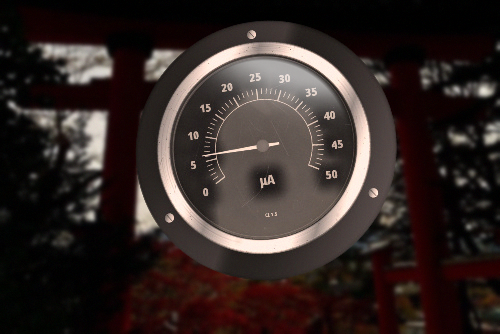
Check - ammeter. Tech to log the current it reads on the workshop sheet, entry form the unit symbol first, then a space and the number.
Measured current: µA 6
